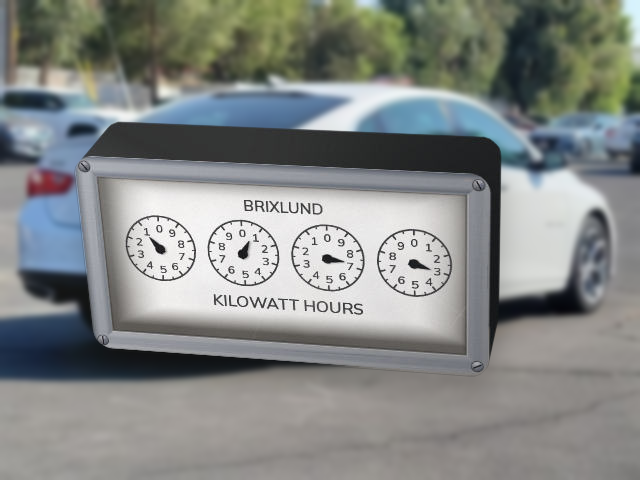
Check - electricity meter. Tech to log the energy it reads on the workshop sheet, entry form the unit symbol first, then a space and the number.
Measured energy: kWh 1073
